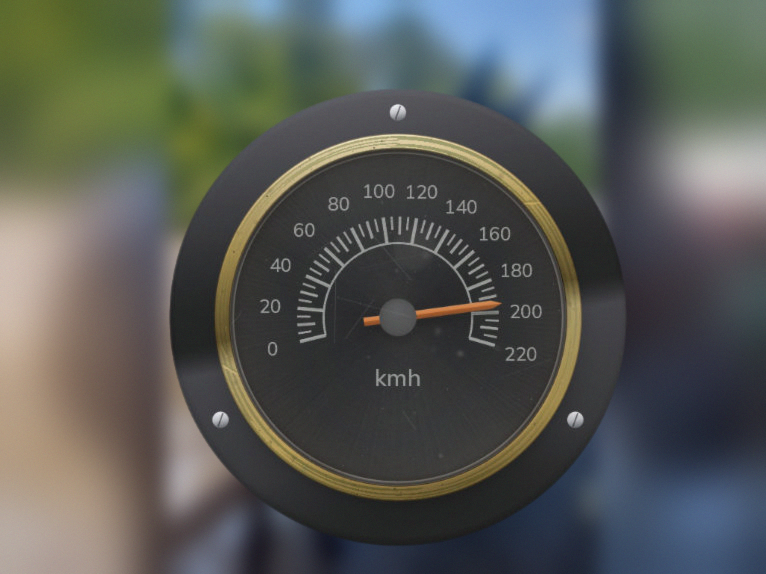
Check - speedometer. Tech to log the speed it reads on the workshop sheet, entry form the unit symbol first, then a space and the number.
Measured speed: km/h 195
